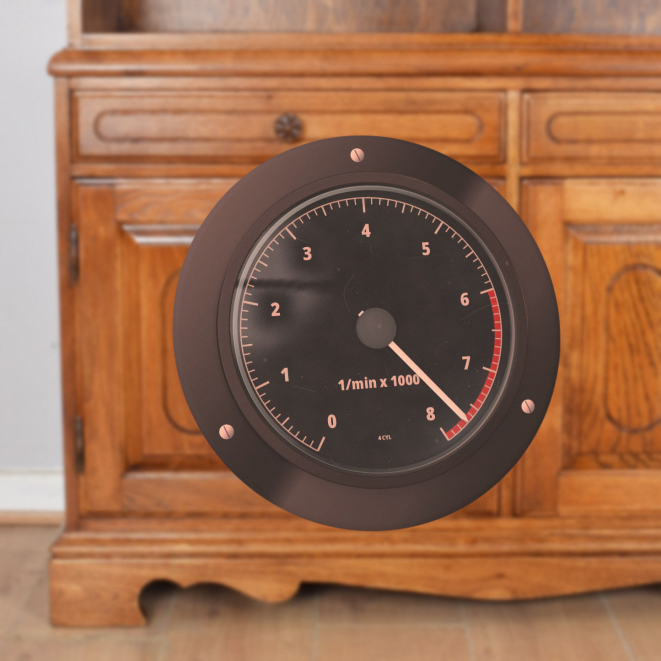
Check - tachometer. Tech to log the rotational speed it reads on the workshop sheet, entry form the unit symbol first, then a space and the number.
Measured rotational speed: rpm 7700
